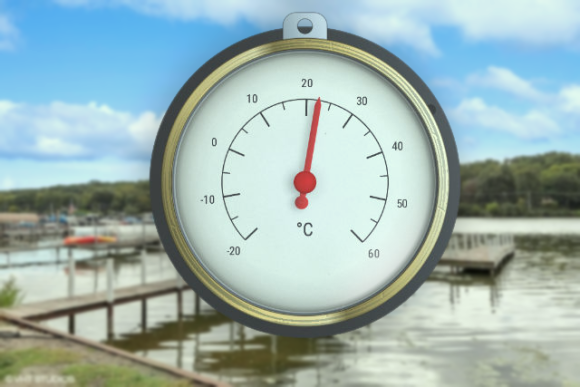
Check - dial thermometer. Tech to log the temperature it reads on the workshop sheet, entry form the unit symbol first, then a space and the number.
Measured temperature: °C 22.5
